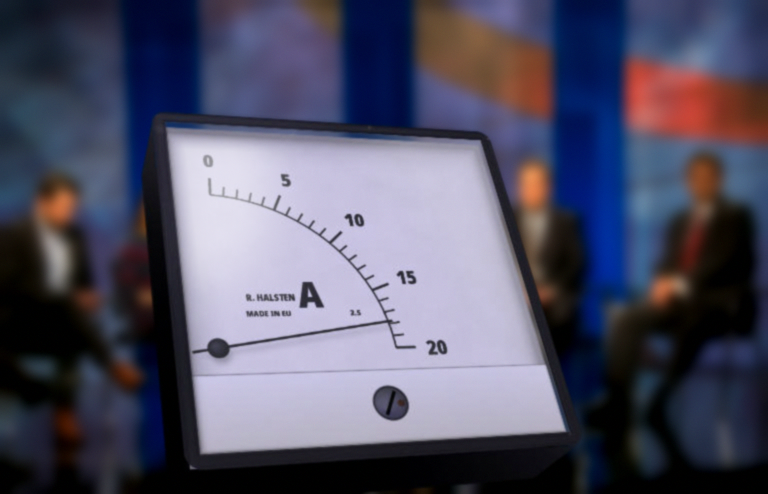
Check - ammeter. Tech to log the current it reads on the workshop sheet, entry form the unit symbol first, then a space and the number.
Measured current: A 18
